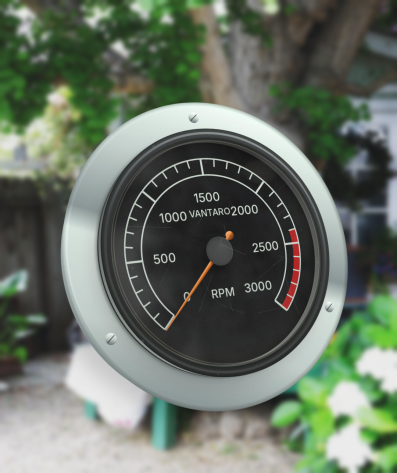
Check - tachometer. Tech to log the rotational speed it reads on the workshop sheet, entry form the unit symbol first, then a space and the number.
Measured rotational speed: rpm 0
